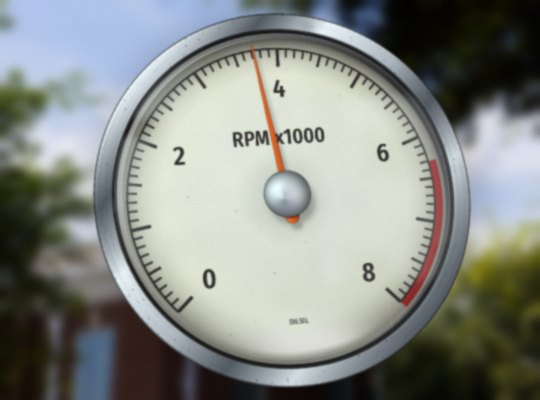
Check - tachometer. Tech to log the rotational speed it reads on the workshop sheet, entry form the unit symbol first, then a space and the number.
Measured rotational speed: rpm 3700
